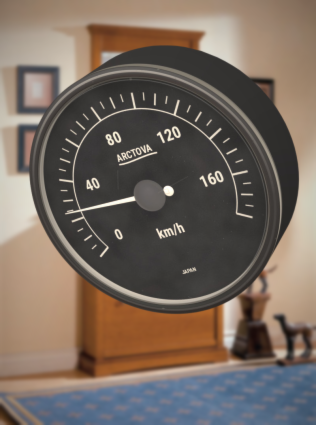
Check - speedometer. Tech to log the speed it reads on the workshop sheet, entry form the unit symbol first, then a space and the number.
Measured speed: km/h 25
